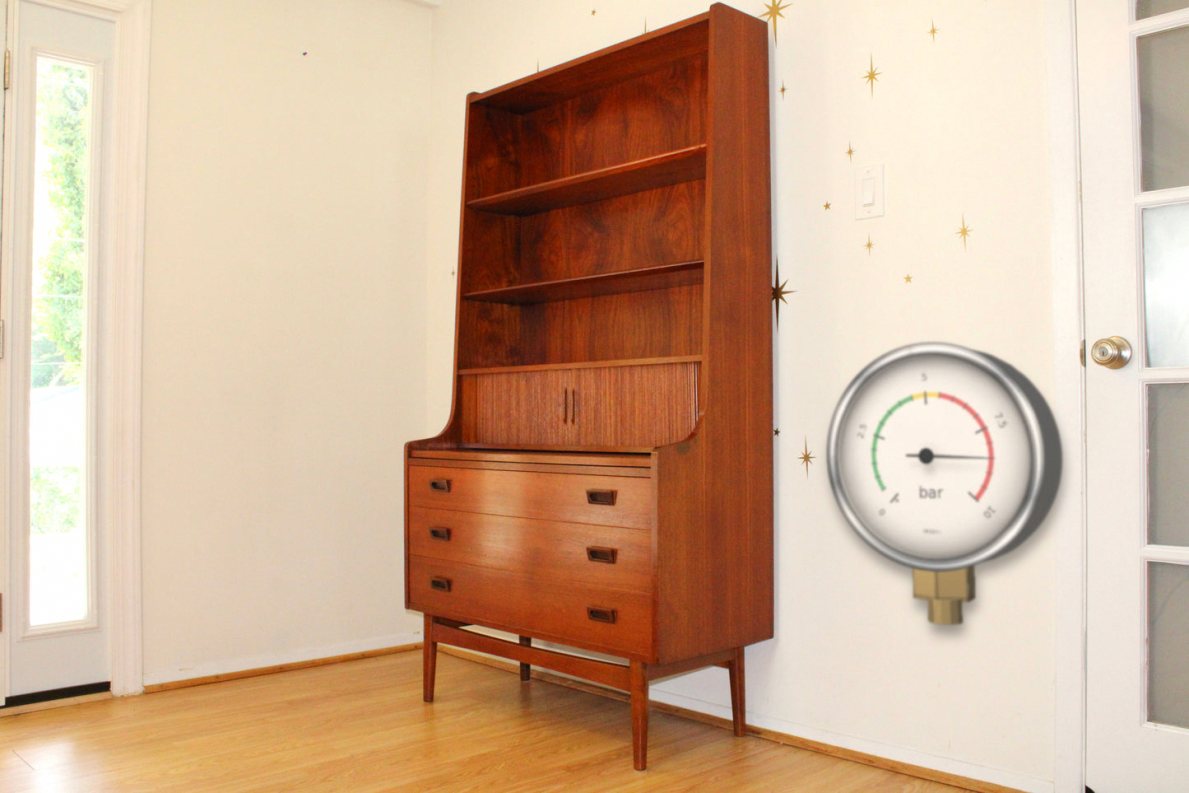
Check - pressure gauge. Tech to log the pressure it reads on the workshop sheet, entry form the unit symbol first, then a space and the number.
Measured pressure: bar 8.5
